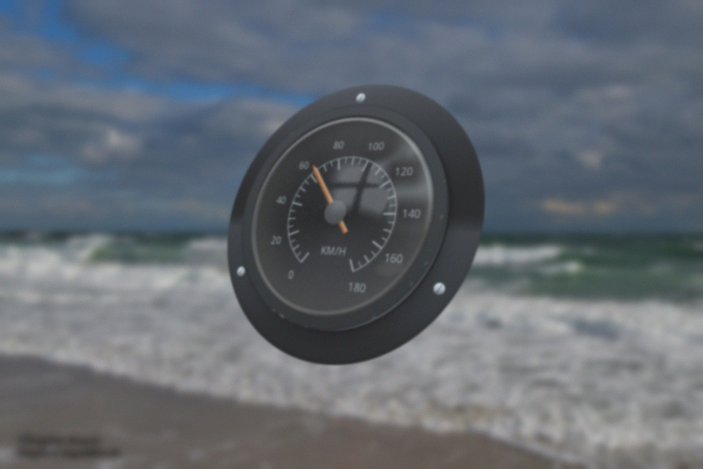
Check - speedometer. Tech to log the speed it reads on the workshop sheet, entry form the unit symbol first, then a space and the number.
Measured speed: km/h 65
